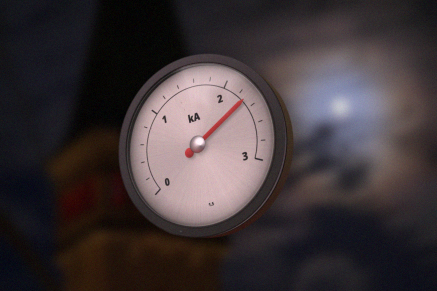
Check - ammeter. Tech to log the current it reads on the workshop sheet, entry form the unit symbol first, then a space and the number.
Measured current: kA 2.3
